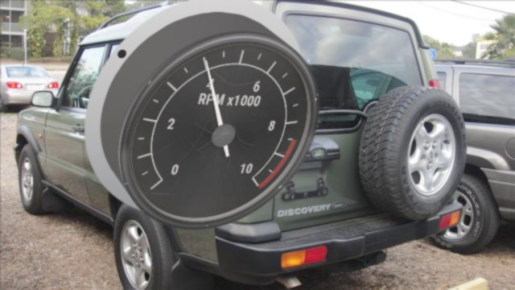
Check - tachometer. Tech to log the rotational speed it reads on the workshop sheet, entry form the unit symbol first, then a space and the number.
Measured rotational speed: rpm 4000
